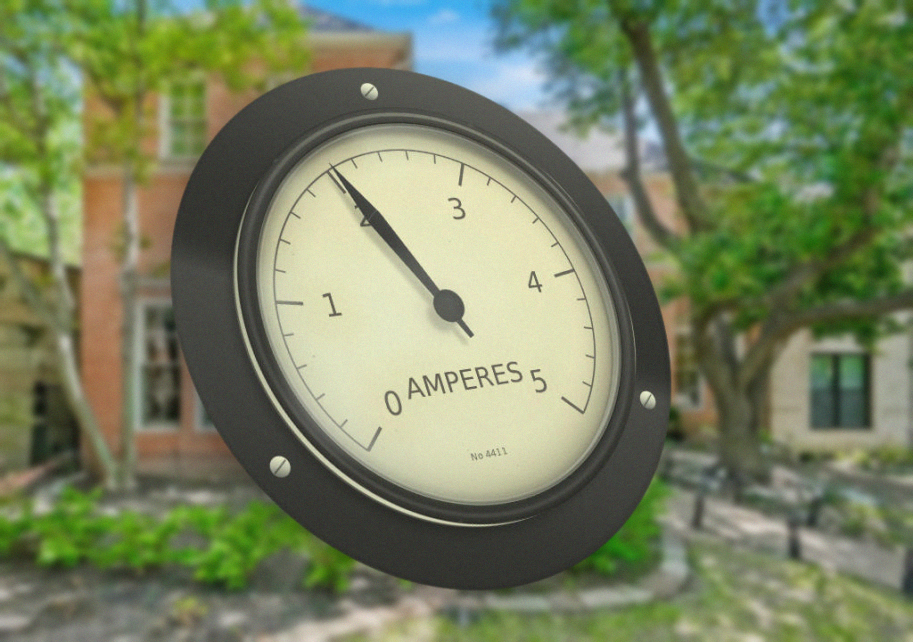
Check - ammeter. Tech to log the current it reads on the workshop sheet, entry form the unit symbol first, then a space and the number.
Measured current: A 2
